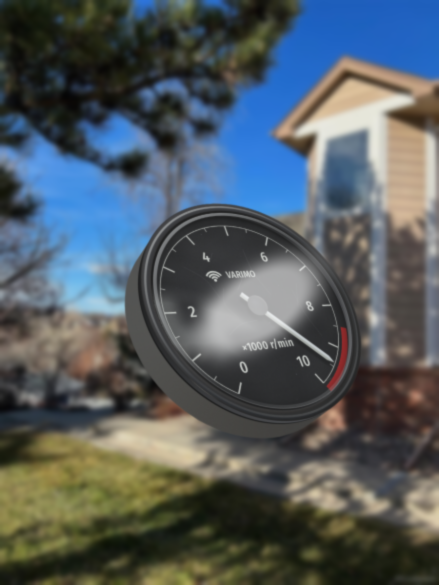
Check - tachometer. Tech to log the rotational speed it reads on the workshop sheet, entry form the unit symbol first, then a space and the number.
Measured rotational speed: rpm 9500
